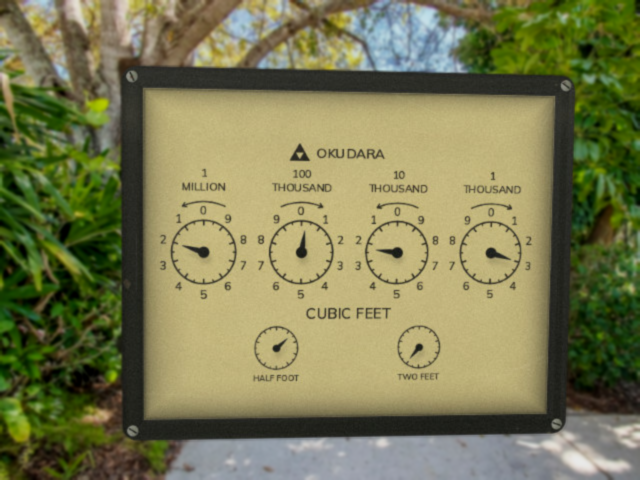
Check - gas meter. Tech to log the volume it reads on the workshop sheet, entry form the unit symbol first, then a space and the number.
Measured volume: ft³ 202300
